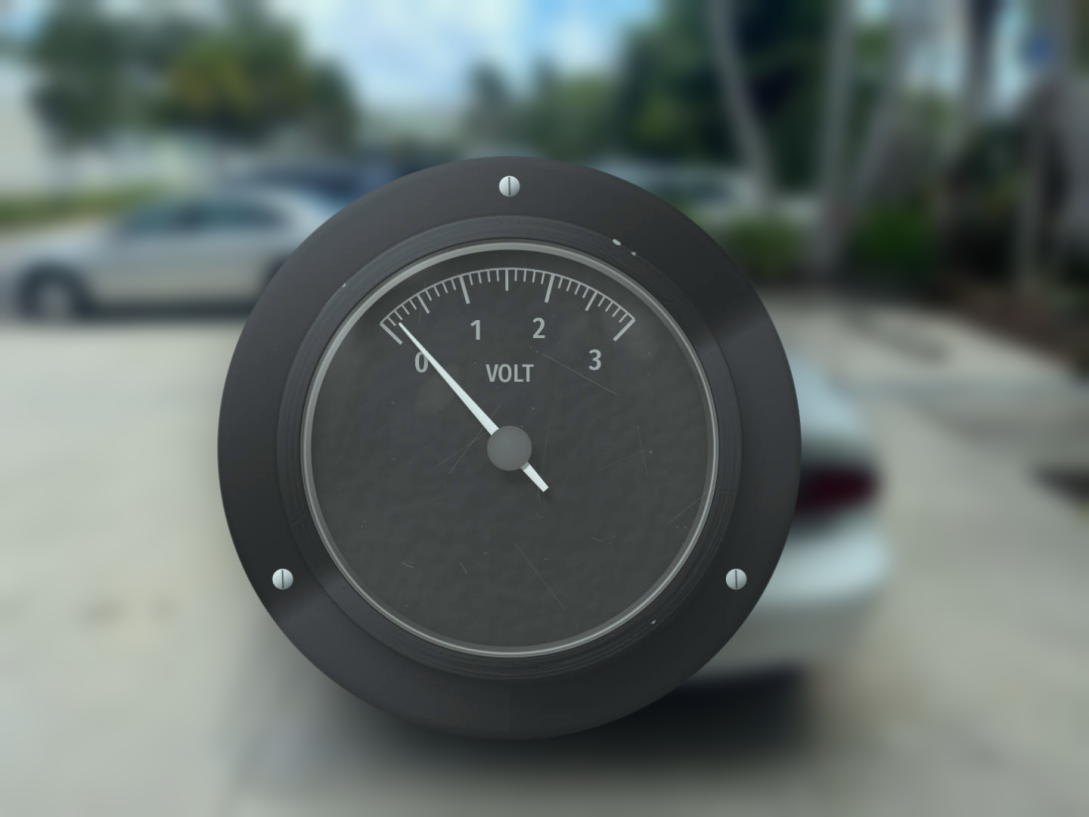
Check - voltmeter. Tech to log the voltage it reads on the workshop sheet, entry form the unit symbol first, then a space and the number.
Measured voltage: V 0.15
